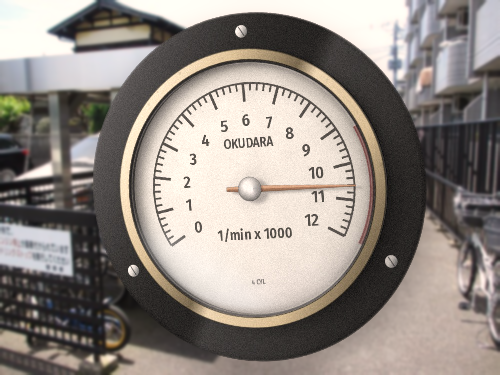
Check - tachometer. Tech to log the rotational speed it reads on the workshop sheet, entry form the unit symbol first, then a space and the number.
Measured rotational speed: rpm 10600
